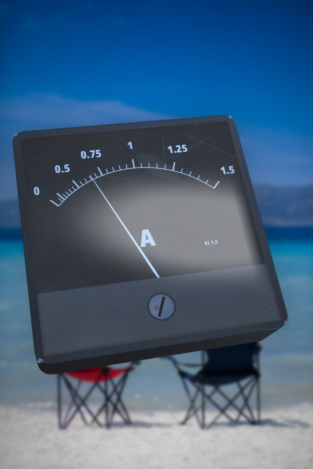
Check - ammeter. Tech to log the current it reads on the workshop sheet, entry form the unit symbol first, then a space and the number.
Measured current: A 0.65
